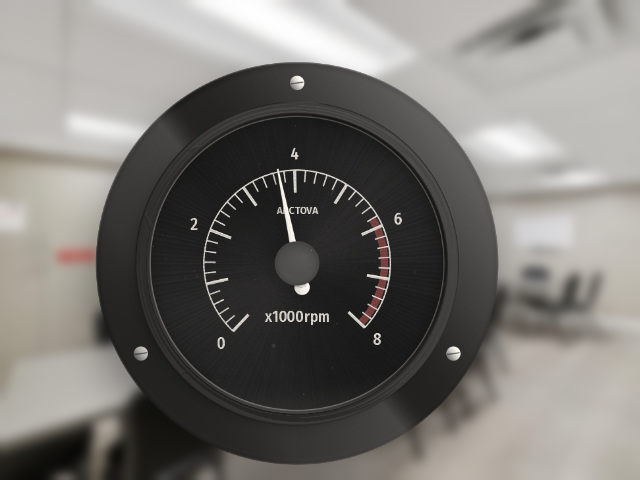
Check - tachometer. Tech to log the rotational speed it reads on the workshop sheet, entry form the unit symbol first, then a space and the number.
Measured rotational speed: rpm 3700
